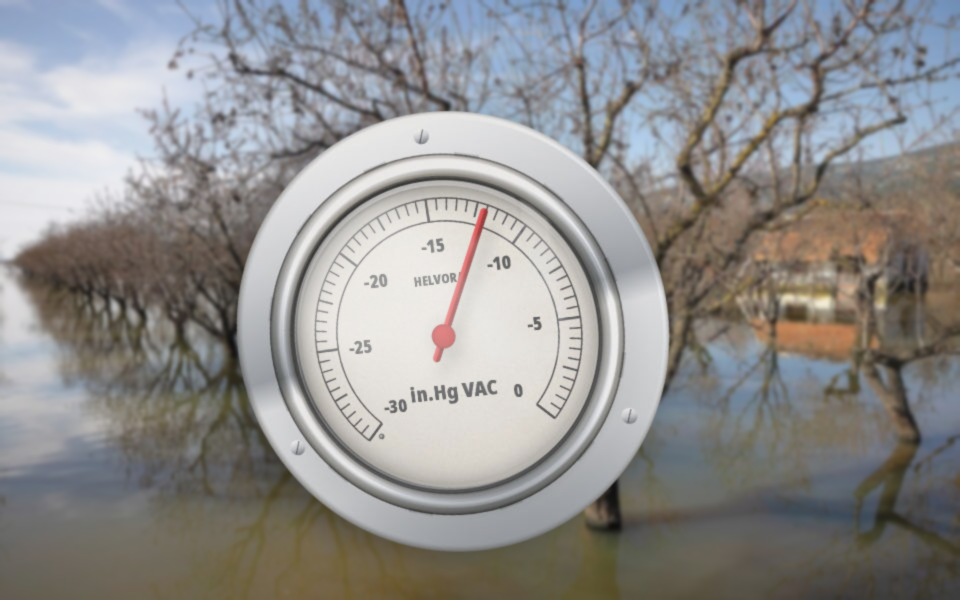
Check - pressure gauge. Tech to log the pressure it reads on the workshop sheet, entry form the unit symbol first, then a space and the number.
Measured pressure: inHg -12
